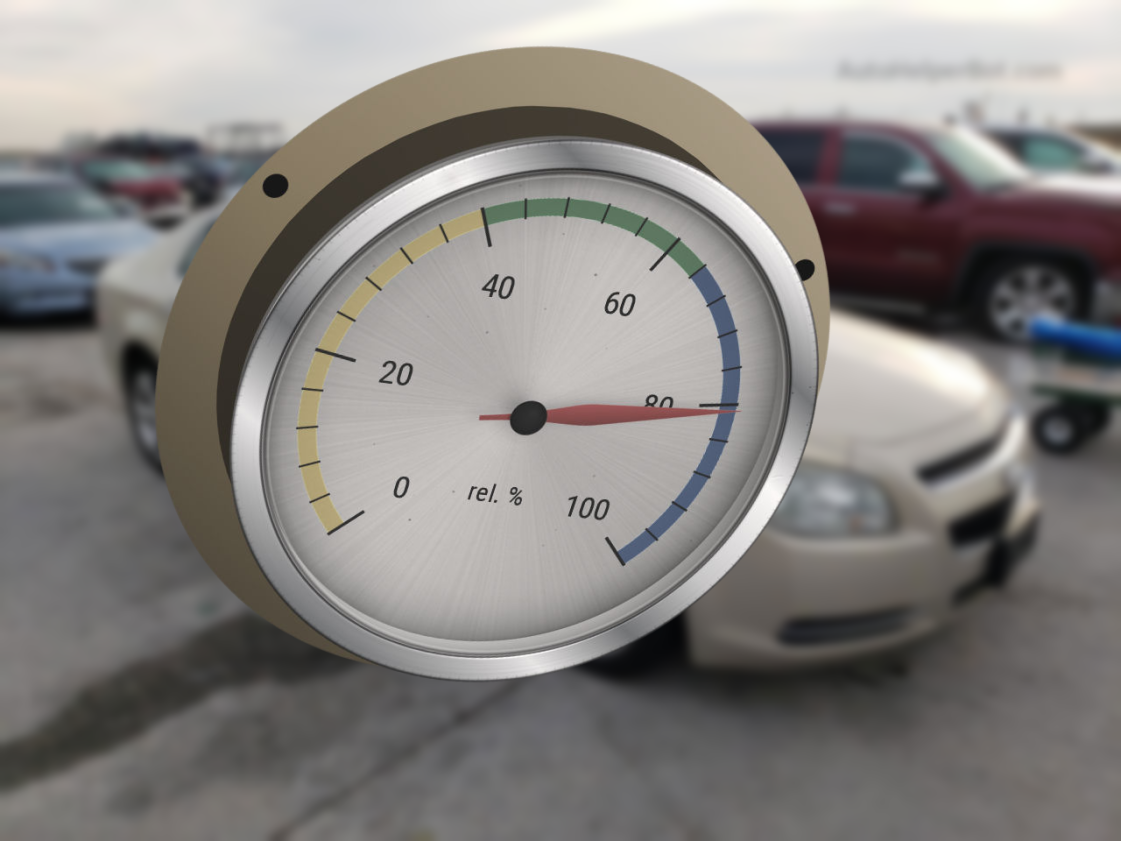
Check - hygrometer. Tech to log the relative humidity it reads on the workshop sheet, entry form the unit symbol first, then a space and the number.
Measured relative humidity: % 80
